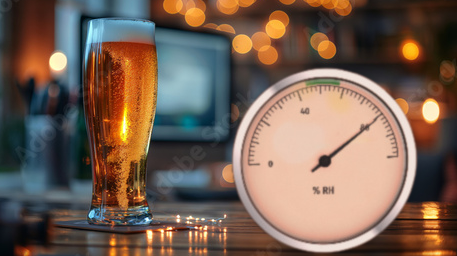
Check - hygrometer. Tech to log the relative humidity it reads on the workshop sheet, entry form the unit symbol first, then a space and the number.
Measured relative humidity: % 80
